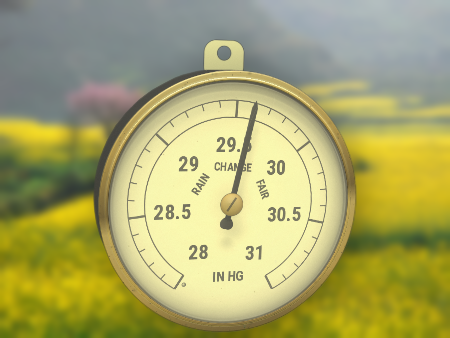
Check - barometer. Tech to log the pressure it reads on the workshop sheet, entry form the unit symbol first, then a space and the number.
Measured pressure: inHg 29.6
